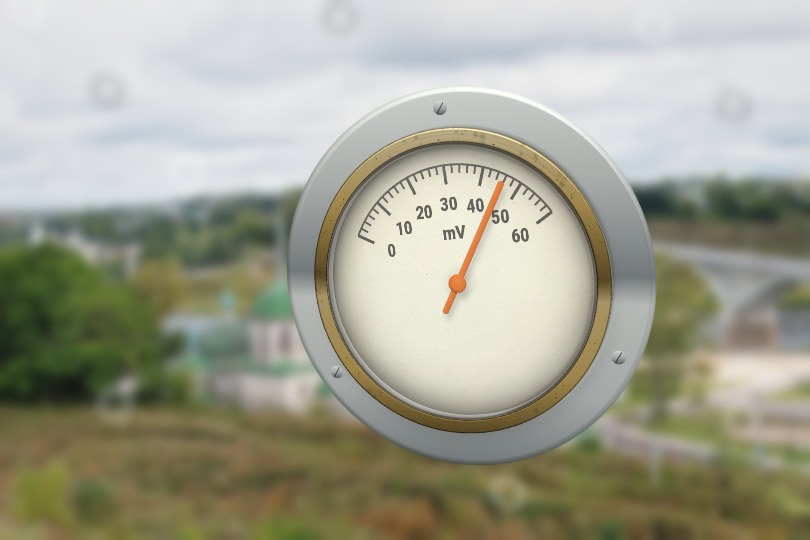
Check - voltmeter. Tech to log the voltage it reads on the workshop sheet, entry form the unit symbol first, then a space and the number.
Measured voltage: mV 46
